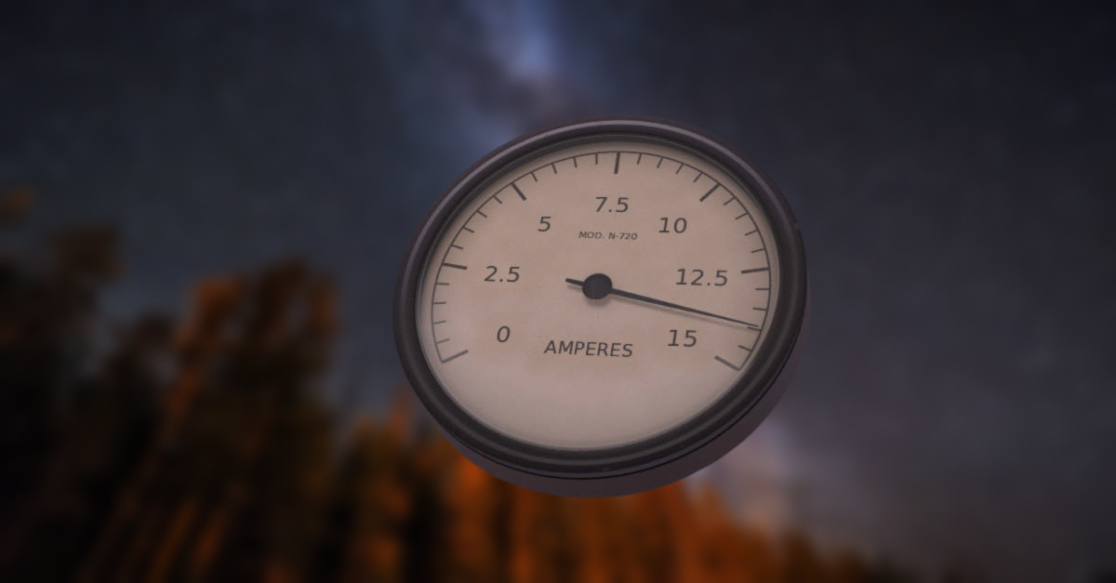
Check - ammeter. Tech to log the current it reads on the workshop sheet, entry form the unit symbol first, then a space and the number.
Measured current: A 14
